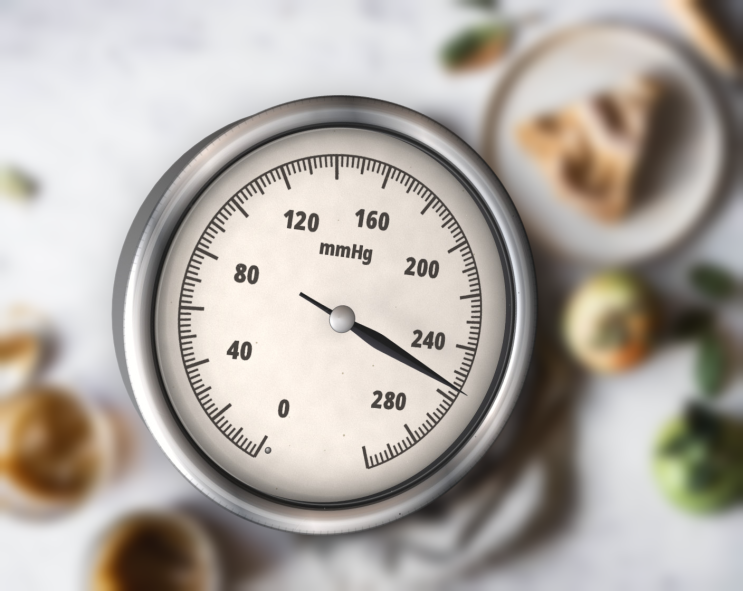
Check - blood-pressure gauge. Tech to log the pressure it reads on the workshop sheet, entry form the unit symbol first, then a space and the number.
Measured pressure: mmHg 256
